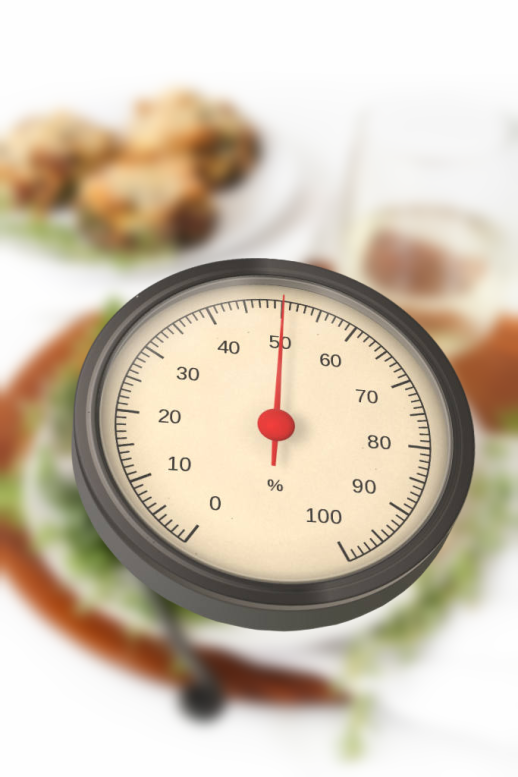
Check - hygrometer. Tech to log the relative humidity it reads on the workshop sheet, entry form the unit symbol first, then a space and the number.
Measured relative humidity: % 50
